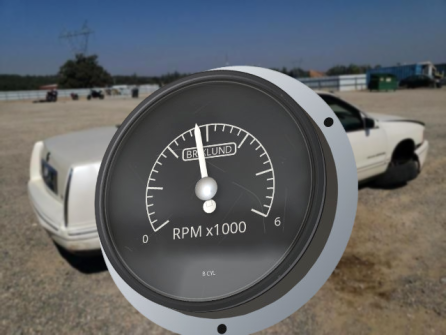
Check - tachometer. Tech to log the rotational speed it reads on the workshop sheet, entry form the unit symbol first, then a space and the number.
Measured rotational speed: rpm 2800
